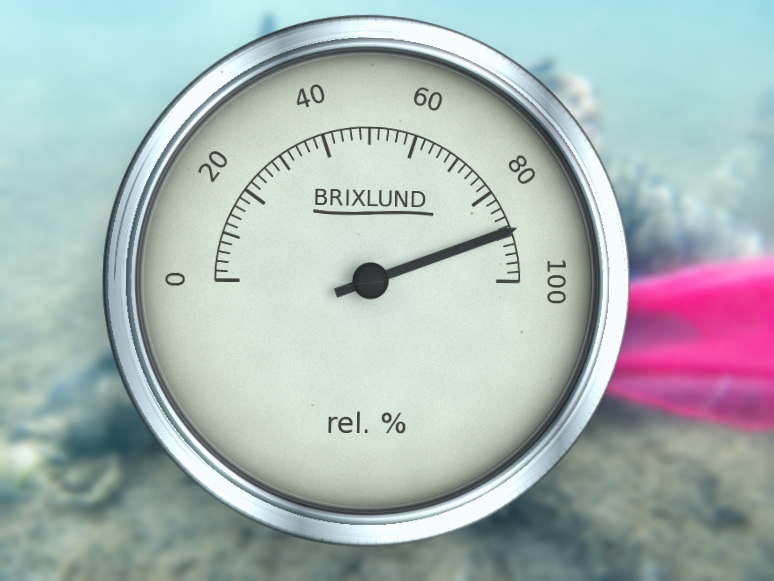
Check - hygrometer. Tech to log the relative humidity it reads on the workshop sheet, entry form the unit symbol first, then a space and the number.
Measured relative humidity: % 89
